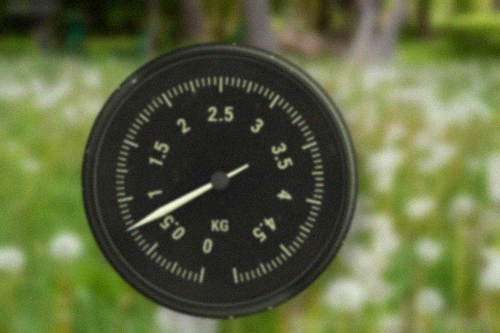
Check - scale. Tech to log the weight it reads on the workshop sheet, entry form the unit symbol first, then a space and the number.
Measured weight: kg 0.75
